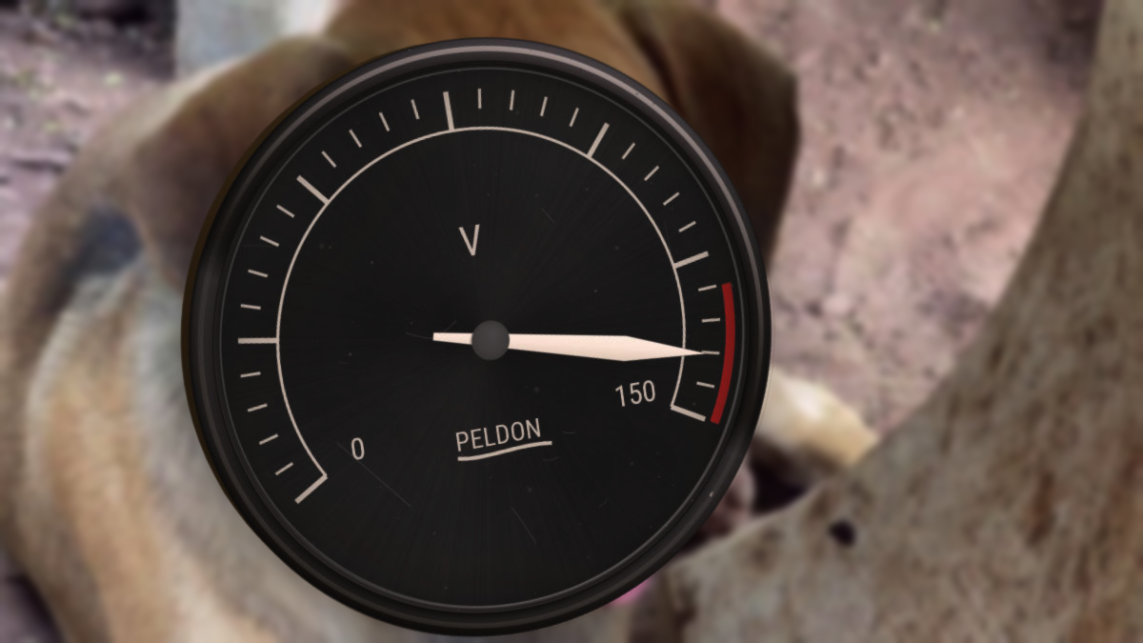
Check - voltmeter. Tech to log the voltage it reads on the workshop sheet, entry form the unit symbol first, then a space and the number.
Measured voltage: V 140
